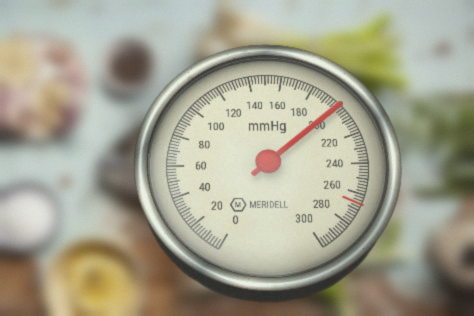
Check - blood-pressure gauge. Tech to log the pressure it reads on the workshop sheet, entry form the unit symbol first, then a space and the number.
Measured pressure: mmHg 200
